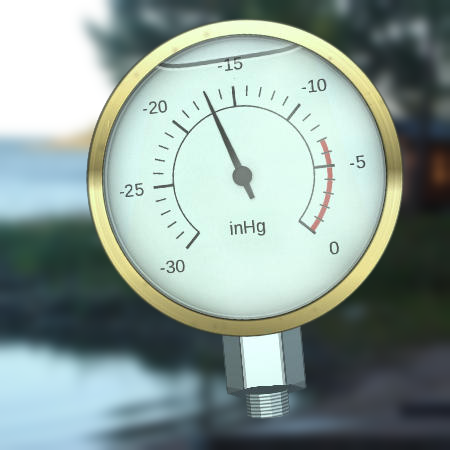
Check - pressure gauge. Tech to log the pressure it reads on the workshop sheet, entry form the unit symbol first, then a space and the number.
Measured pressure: inHg -17
